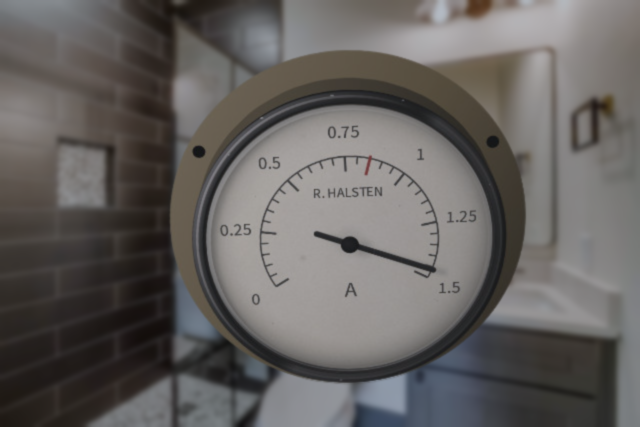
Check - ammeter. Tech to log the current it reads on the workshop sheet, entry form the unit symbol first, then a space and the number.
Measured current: A 1.45
